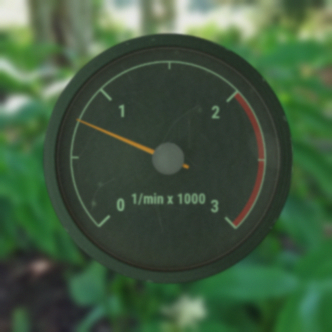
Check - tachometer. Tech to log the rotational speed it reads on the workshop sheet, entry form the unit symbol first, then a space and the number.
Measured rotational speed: rpm 750
